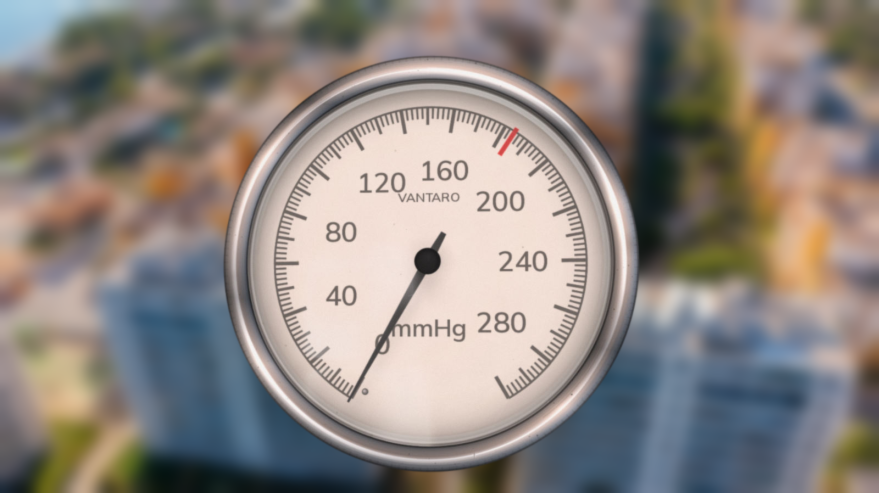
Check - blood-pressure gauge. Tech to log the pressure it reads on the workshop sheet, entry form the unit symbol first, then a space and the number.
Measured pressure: mmHg 0
